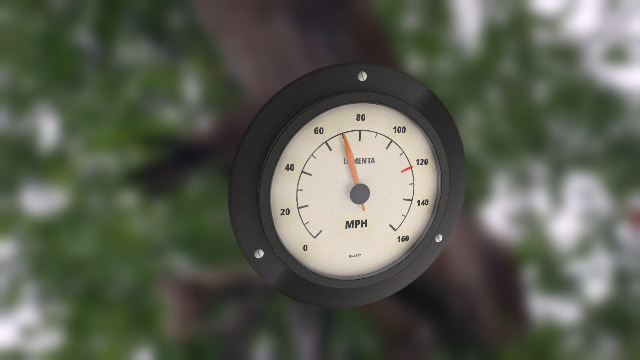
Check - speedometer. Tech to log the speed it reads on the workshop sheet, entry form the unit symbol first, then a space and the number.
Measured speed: mph 70
